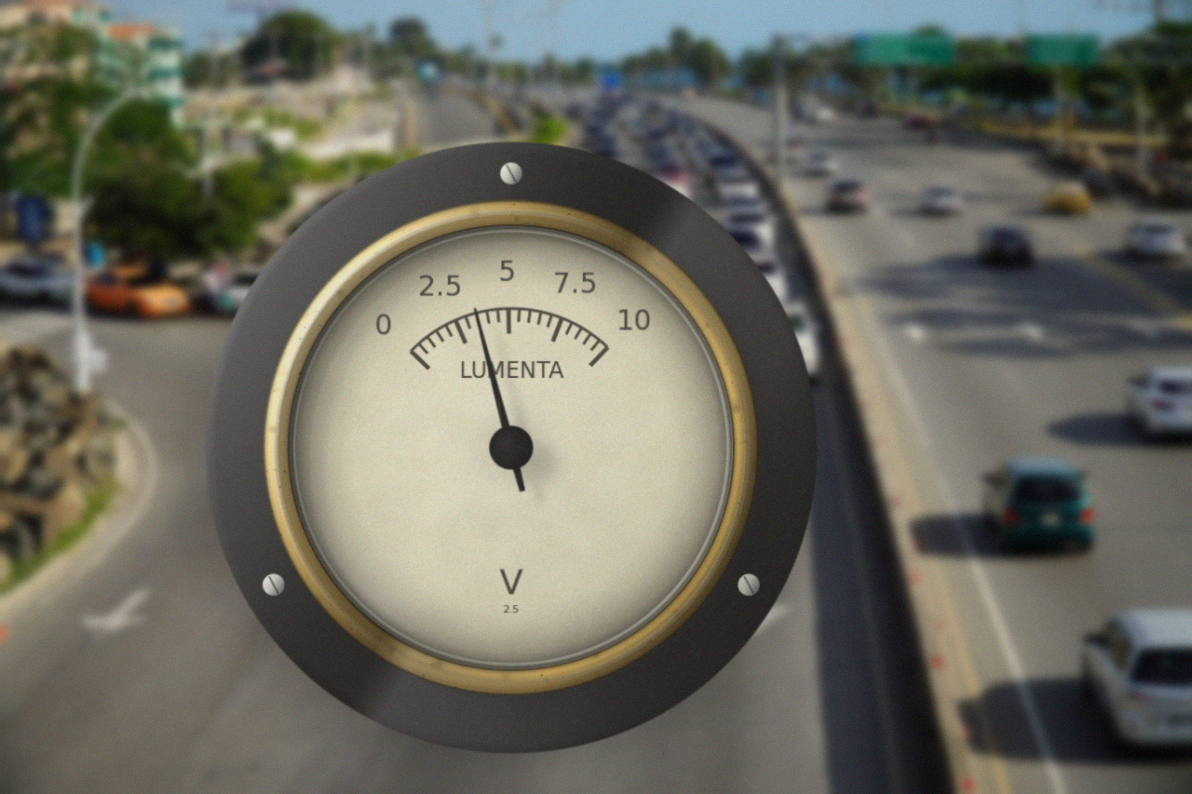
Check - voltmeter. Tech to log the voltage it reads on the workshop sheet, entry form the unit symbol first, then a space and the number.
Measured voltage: V 3.5
